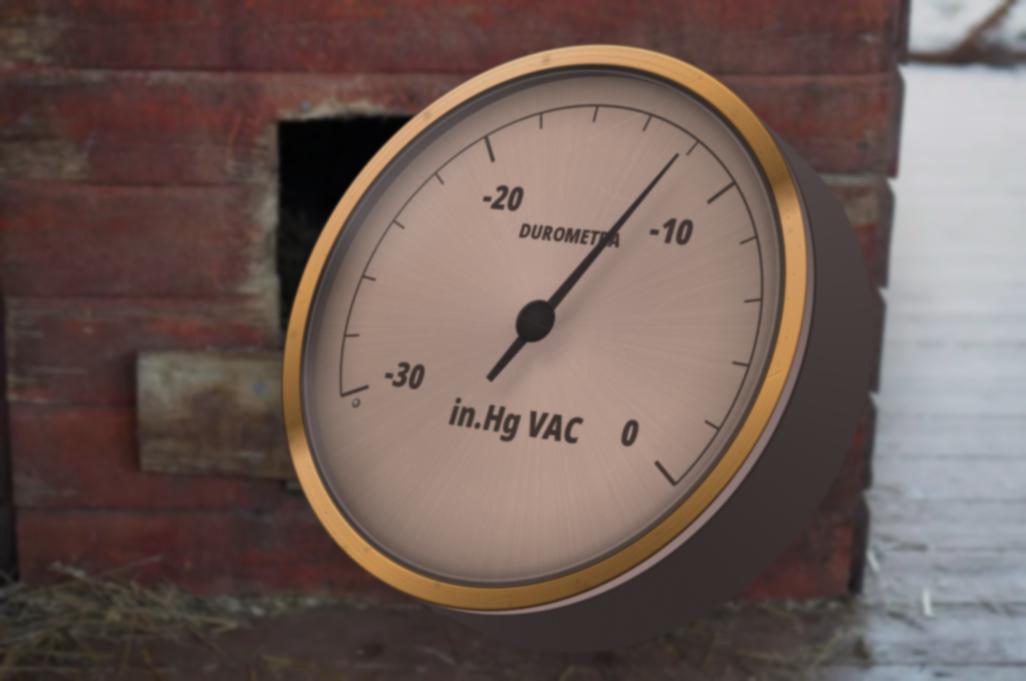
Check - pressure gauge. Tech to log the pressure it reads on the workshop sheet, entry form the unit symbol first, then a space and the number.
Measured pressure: inHg -12
